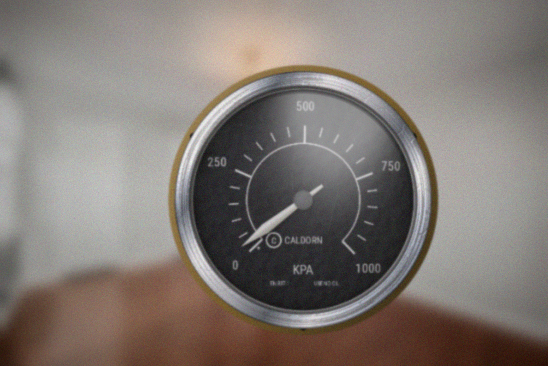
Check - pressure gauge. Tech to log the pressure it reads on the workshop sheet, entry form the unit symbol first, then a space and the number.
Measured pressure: kPa 25
